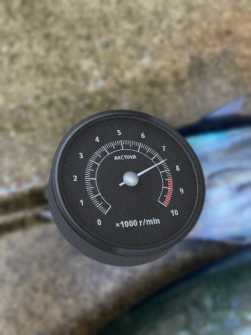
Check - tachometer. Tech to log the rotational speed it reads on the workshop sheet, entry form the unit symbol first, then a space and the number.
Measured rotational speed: rpm 7500
